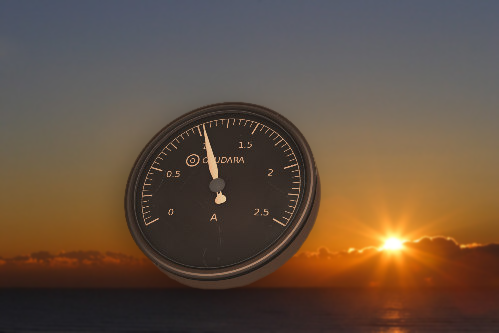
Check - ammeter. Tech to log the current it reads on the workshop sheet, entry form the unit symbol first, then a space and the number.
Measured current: A 1.05
